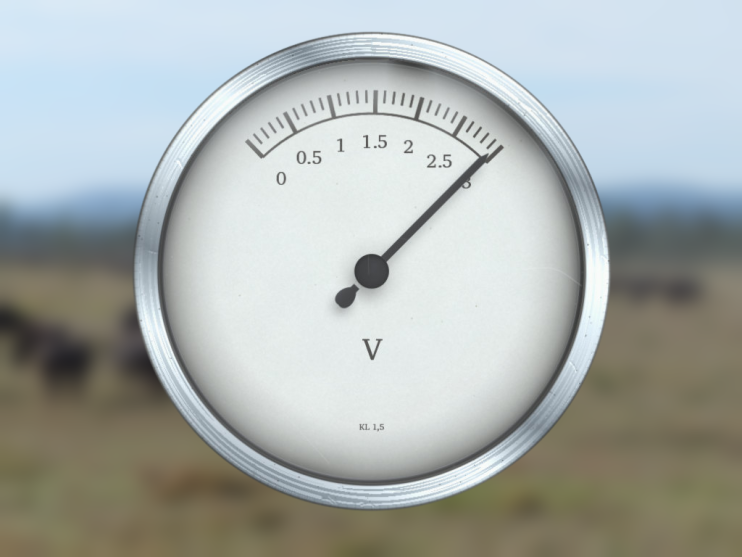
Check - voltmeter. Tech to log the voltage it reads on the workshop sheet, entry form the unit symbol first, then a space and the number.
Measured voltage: V 2.95
